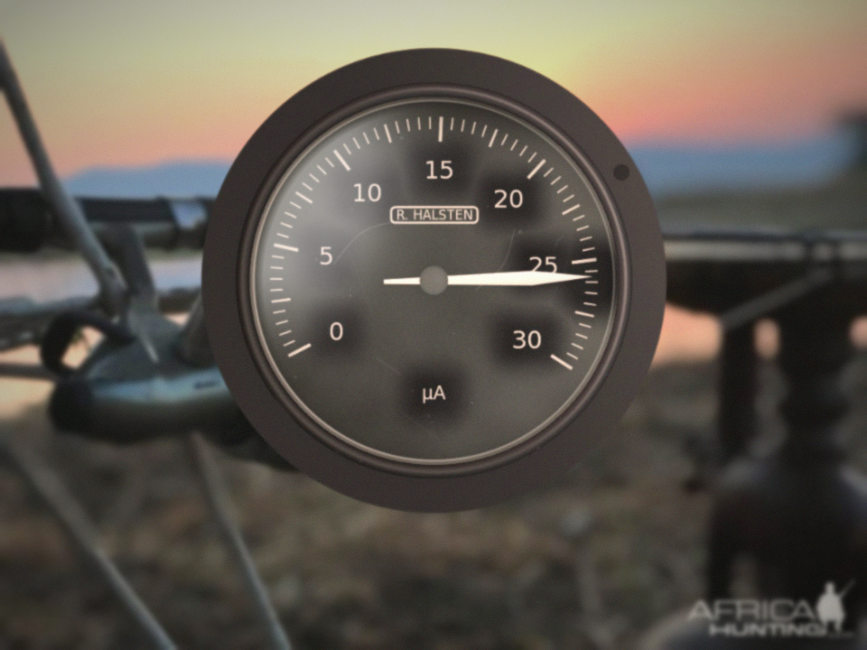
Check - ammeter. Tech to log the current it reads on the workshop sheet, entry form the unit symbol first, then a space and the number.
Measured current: µA 25.75
